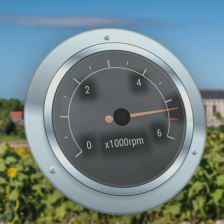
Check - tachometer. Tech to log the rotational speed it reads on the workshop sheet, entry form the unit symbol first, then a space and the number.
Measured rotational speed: rpm 5250
